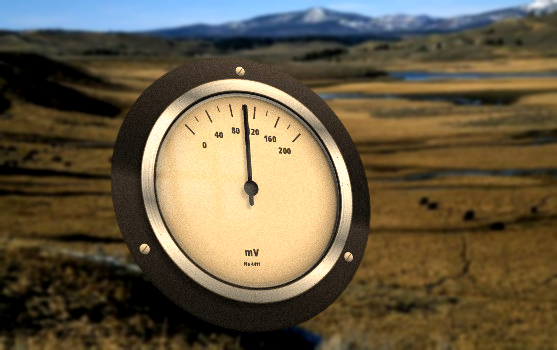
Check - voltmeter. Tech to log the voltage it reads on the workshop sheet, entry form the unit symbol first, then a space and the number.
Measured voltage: mV 100
